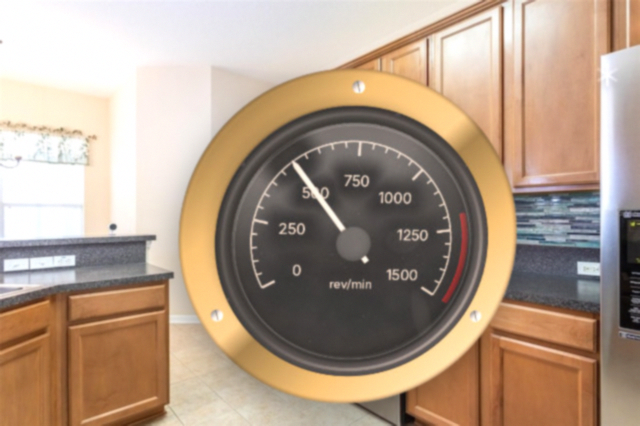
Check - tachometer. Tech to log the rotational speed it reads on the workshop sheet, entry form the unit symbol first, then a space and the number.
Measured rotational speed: rpm 500
